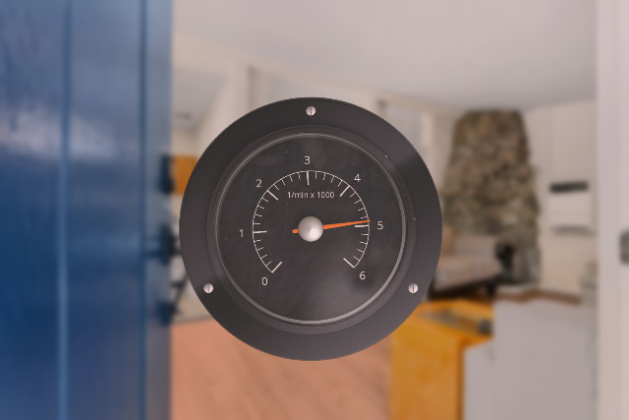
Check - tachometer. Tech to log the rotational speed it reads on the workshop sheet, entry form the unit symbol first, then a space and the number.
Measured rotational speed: rpm 4900
